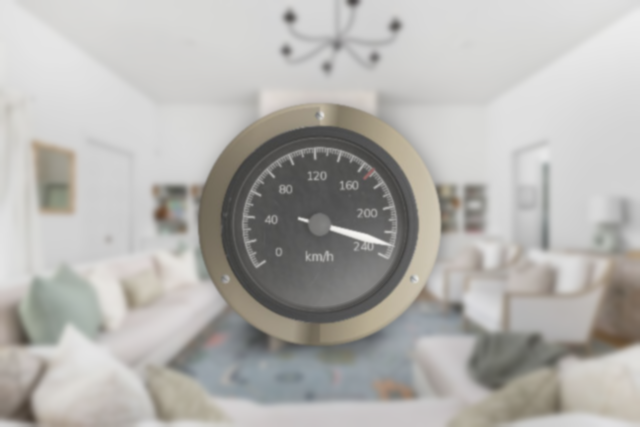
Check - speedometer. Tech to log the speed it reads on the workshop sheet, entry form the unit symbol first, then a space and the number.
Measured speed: km/h 230
